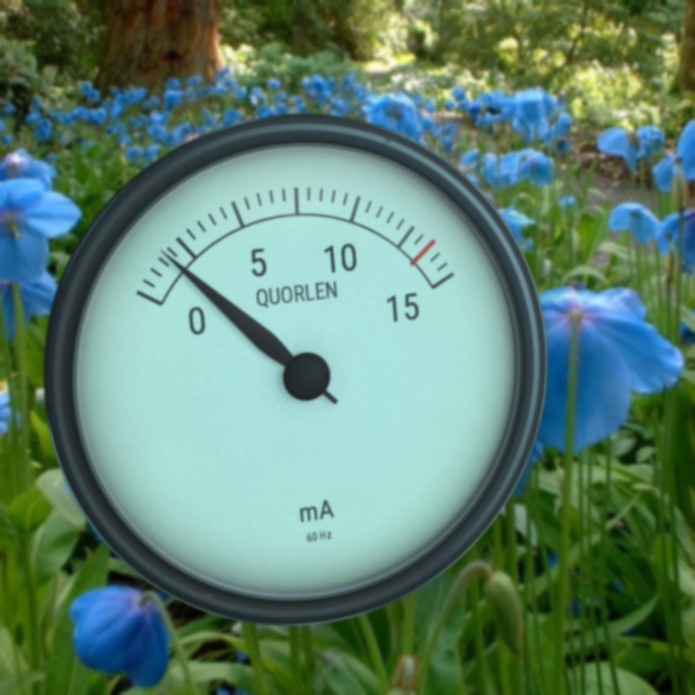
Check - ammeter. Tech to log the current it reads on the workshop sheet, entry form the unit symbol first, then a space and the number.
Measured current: mA 1.75
